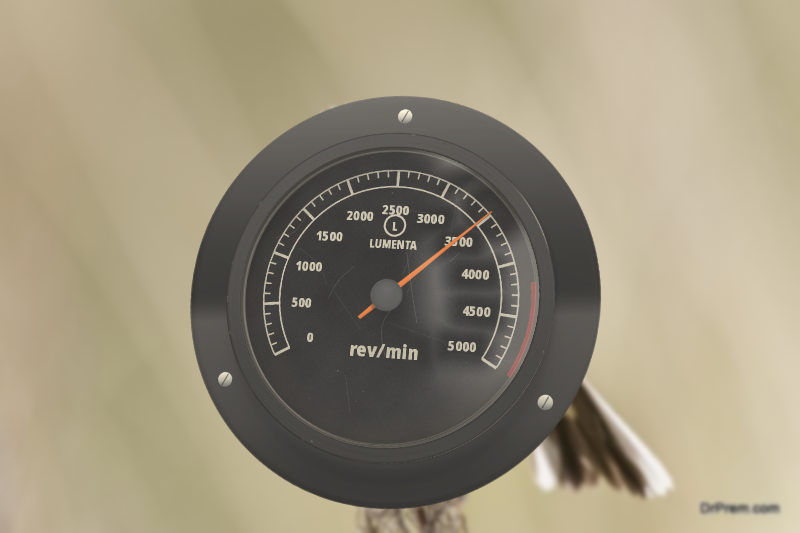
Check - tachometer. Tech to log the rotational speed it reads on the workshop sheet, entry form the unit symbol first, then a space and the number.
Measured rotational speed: rpm 3500
